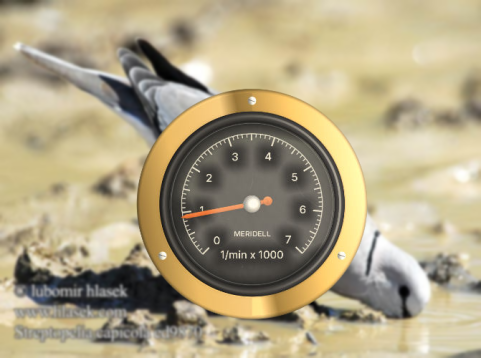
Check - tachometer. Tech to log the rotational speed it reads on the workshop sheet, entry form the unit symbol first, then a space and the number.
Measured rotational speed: rpm 900
